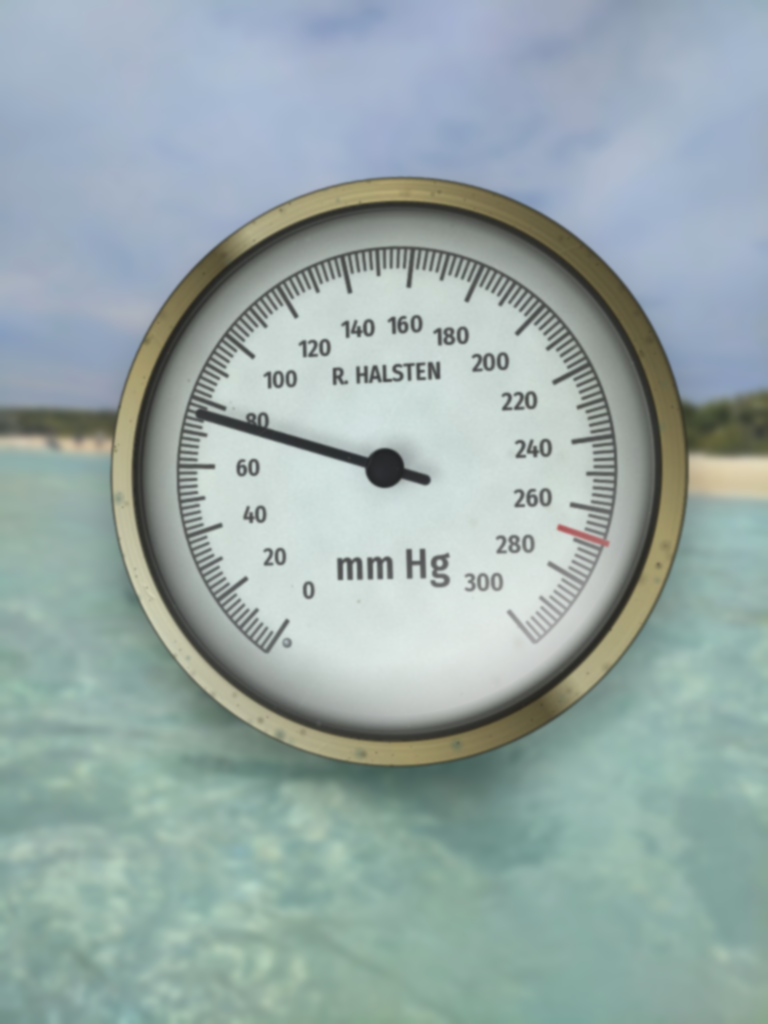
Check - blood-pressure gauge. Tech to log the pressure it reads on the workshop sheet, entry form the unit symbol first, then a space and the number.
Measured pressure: mmHg 76
